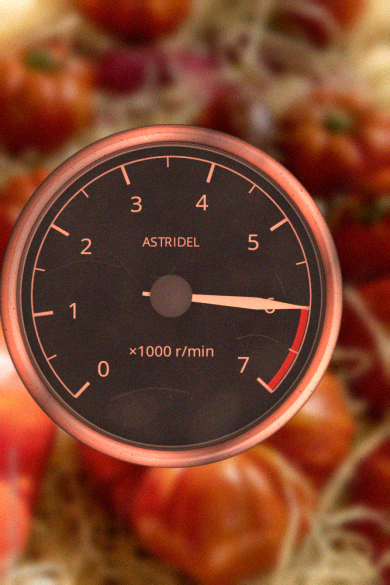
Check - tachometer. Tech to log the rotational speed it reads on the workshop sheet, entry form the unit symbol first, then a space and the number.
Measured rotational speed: rpm 6000
